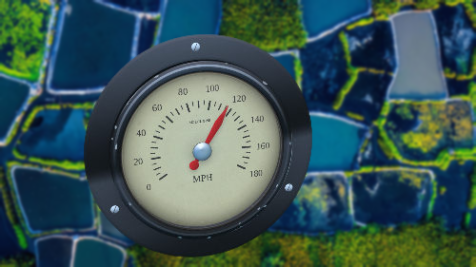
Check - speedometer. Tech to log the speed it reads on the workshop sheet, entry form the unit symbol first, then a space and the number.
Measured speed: mph 115
